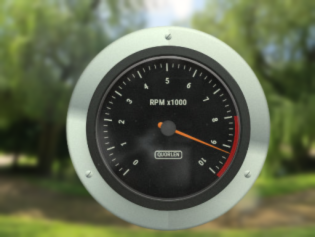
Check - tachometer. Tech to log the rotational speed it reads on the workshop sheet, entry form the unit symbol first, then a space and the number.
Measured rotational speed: rpm 9200
